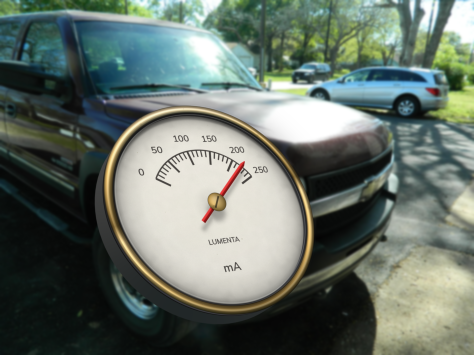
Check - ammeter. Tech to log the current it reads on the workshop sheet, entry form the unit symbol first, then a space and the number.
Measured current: mA 220
